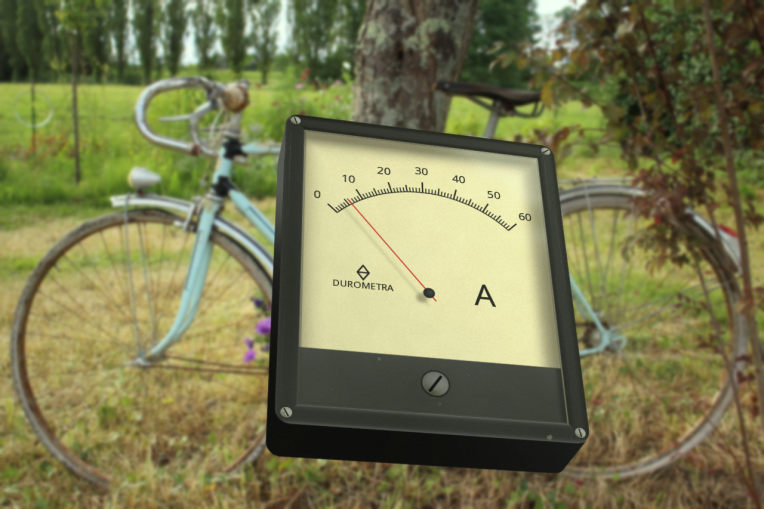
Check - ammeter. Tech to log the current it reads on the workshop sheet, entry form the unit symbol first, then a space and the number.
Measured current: A 5
